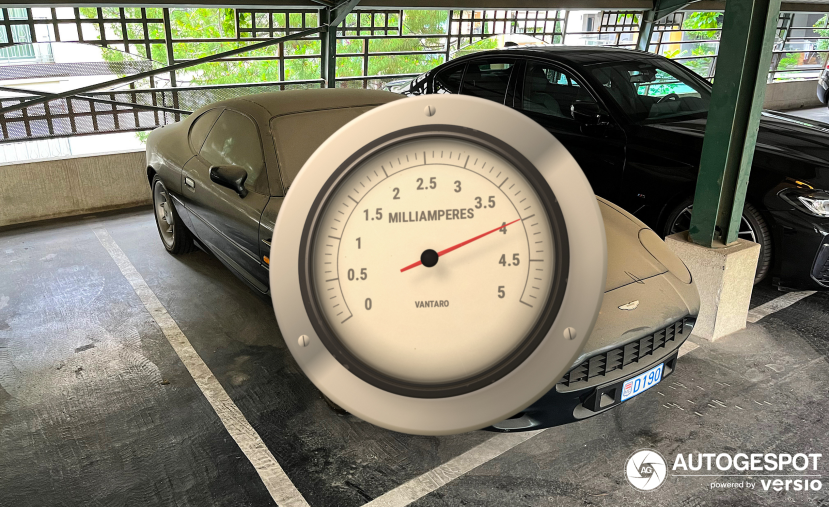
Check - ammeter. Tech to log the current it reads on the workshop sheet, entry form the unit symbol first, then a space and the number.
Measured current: mA 4
